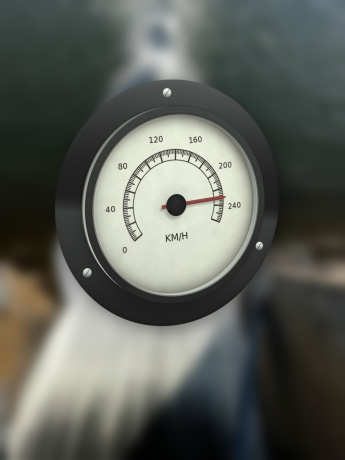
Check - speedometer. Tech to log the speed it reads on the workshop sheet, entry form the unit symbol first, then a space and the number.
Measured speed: km/h 230
